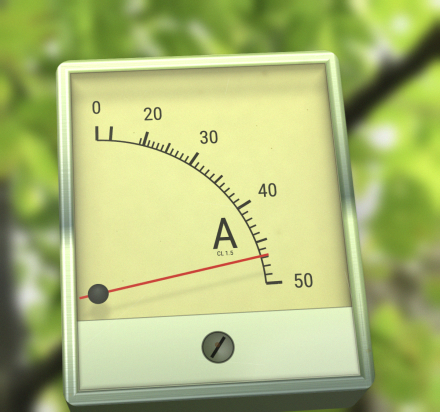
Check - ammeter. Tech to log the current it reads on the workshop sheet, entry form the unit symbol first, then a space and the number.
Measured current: A 47
